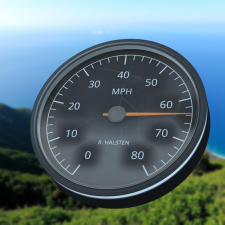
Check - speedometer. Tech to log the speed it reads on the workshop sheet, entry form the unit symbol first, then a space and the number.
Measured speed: mph 64
